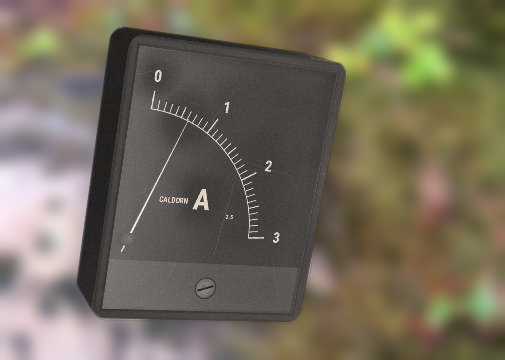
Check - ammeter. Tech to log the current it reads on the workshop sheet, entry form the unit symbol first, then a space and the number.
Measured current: A 0.6
